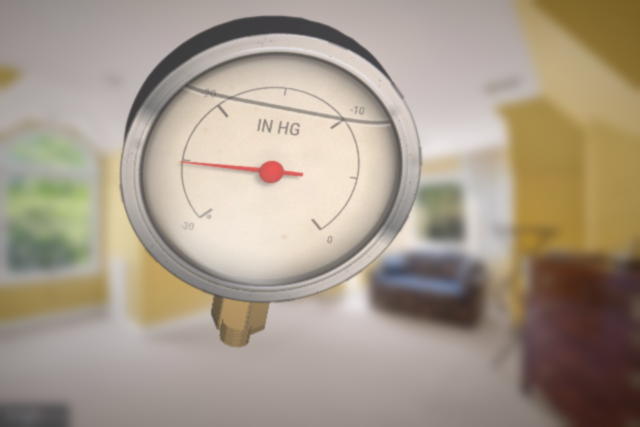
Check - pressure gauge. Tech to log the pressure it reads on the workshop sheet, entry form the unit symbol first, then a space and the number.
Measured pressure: inHg -25
